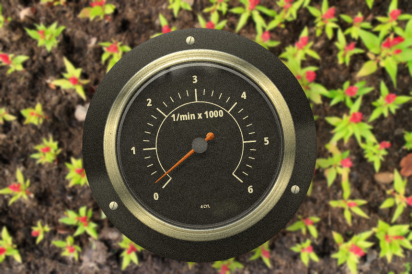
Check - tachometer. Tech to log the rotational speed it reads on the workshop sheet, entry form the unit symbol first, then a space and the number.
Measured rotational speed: rpm 200
